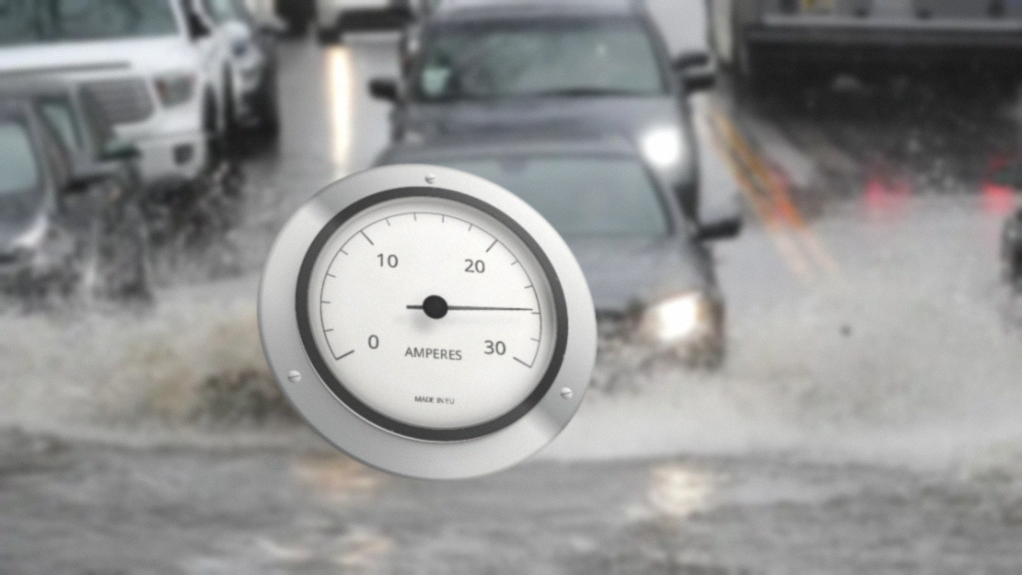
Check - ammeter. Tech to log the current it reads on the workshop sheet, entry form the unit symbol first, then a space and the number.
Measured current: A 26
